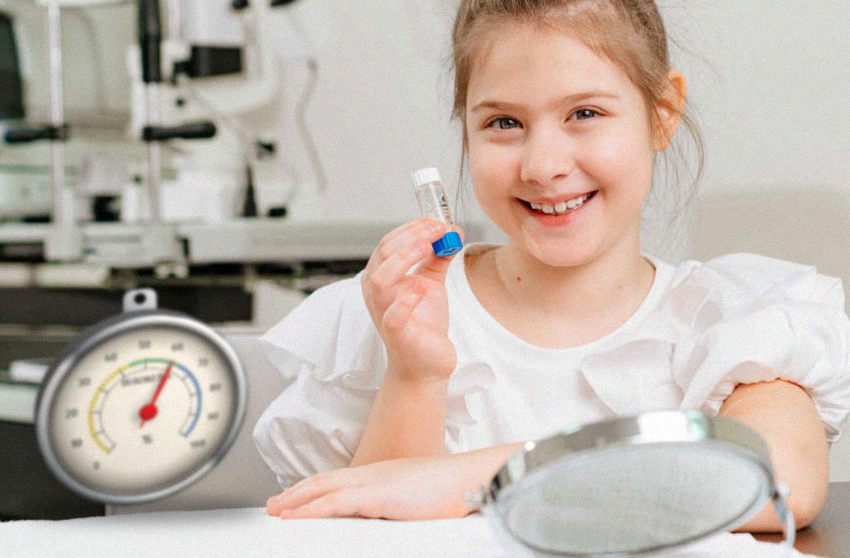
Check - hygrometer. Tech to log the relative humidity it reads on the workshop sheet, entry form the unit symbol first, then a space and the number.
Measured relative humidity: % 60
